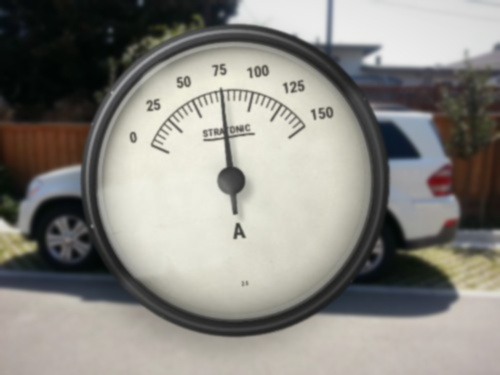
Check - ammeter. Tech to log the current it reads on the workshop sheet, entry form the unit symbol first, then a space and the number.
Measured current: A 75
